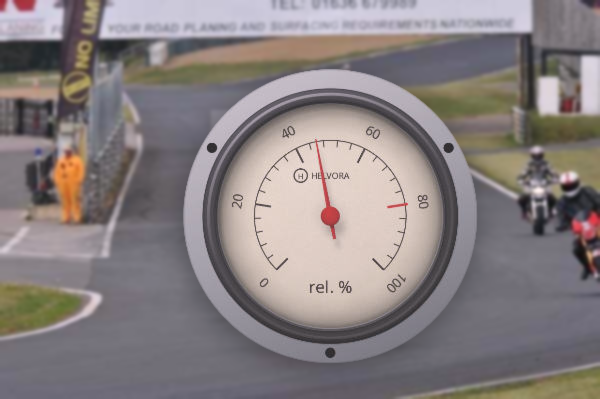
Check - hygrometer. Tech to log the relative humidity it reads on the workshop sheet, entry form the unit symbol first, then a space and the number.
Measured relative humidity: % 46
